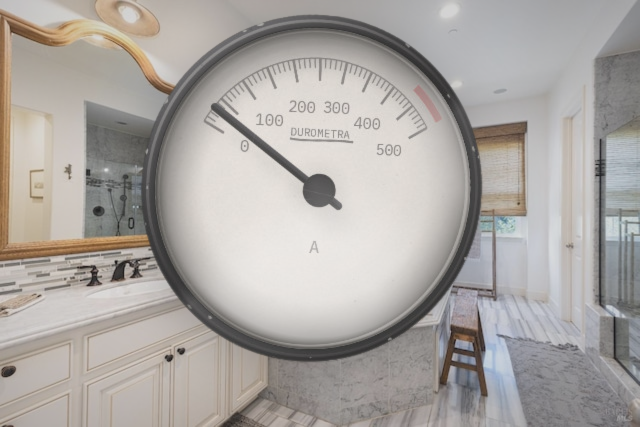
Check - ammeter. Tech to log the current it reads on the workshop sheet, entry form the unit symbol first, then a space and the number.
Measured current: A 30
